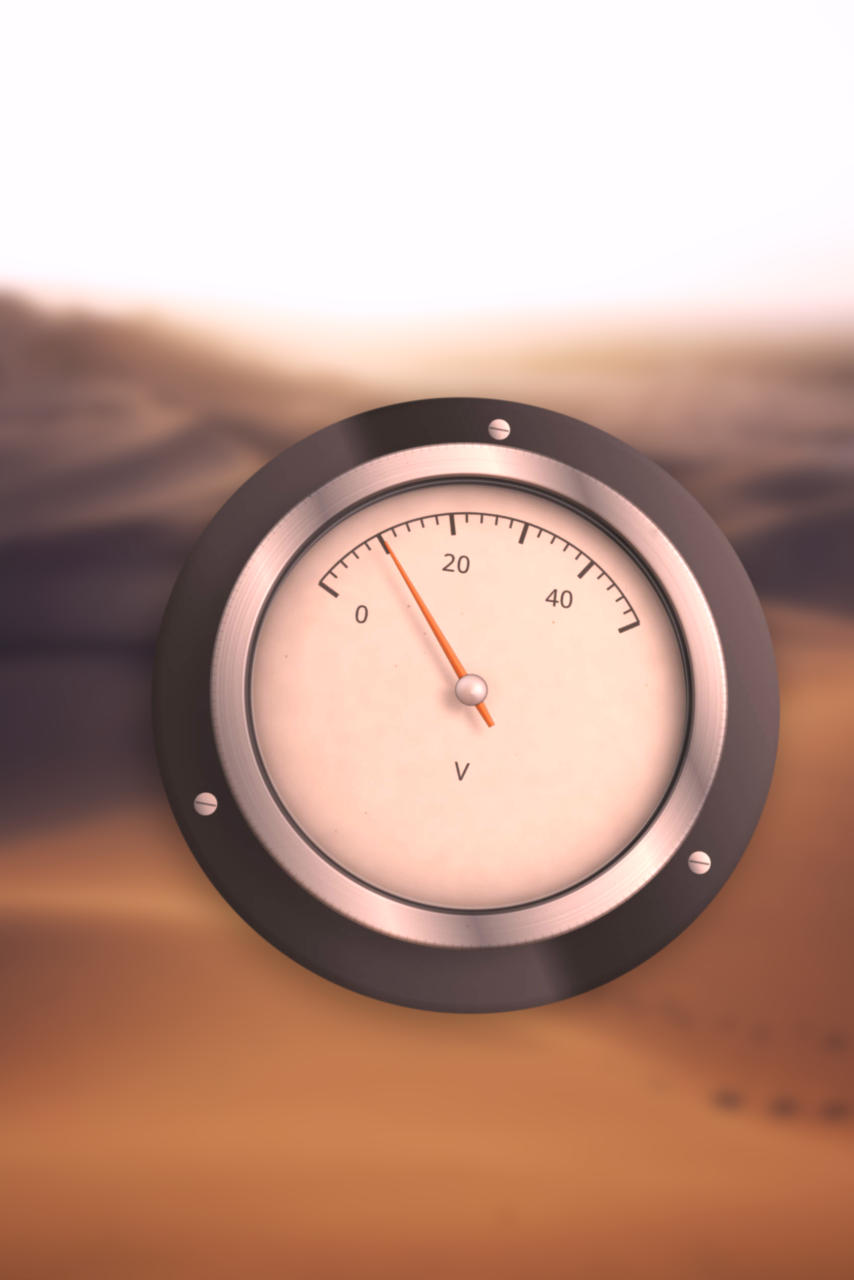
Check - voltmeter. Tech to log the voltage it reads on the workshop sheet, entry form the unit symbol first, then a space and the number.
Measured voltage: V 10
